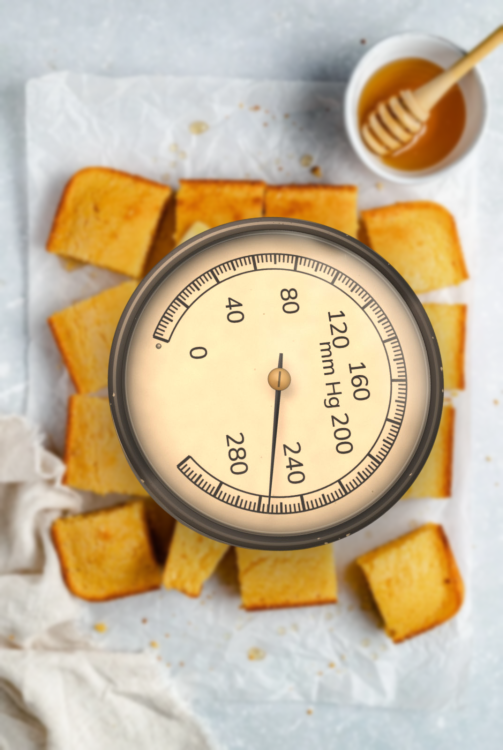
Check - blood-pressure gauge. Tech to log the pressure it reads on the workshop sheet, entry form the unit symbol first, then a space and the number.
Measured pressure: mmHg 256
